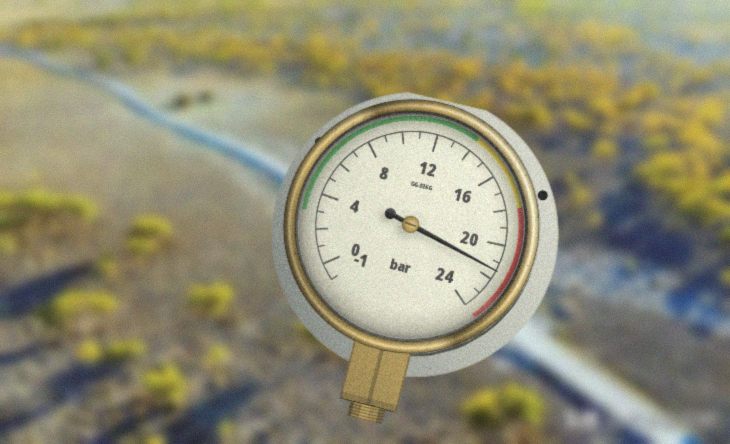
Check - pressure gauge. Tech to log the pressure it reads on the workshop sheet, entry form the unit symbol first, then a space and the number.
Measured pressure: bar 21.5
